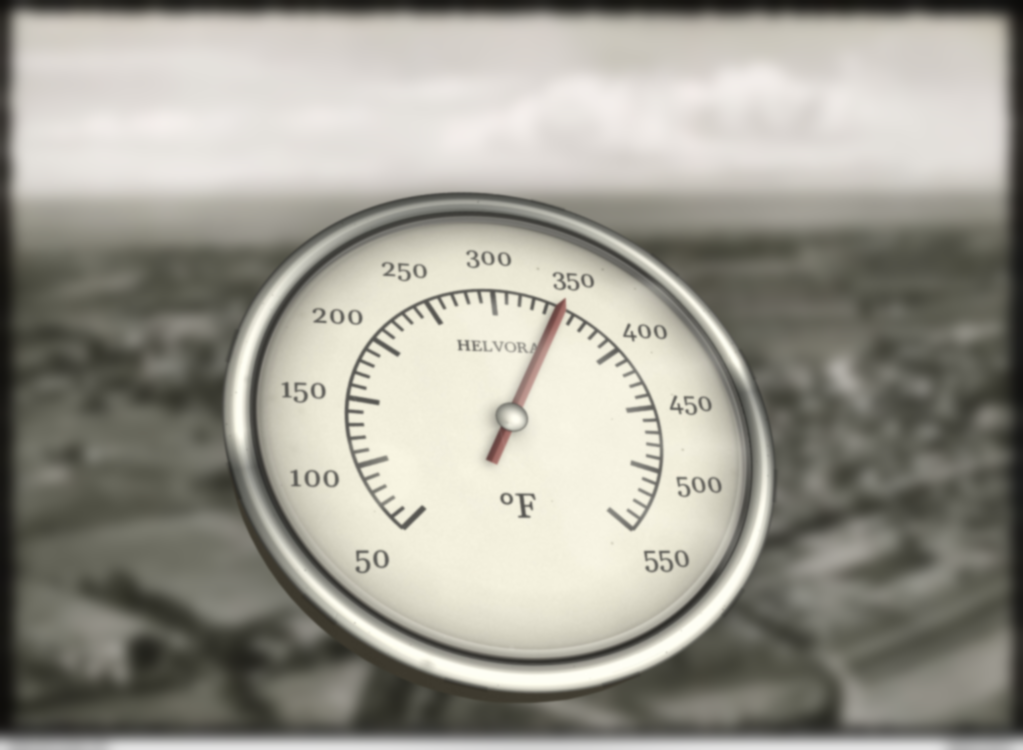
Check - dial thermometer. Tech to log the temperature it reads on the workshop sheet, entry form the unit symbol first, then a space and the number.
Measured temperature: °F 350
